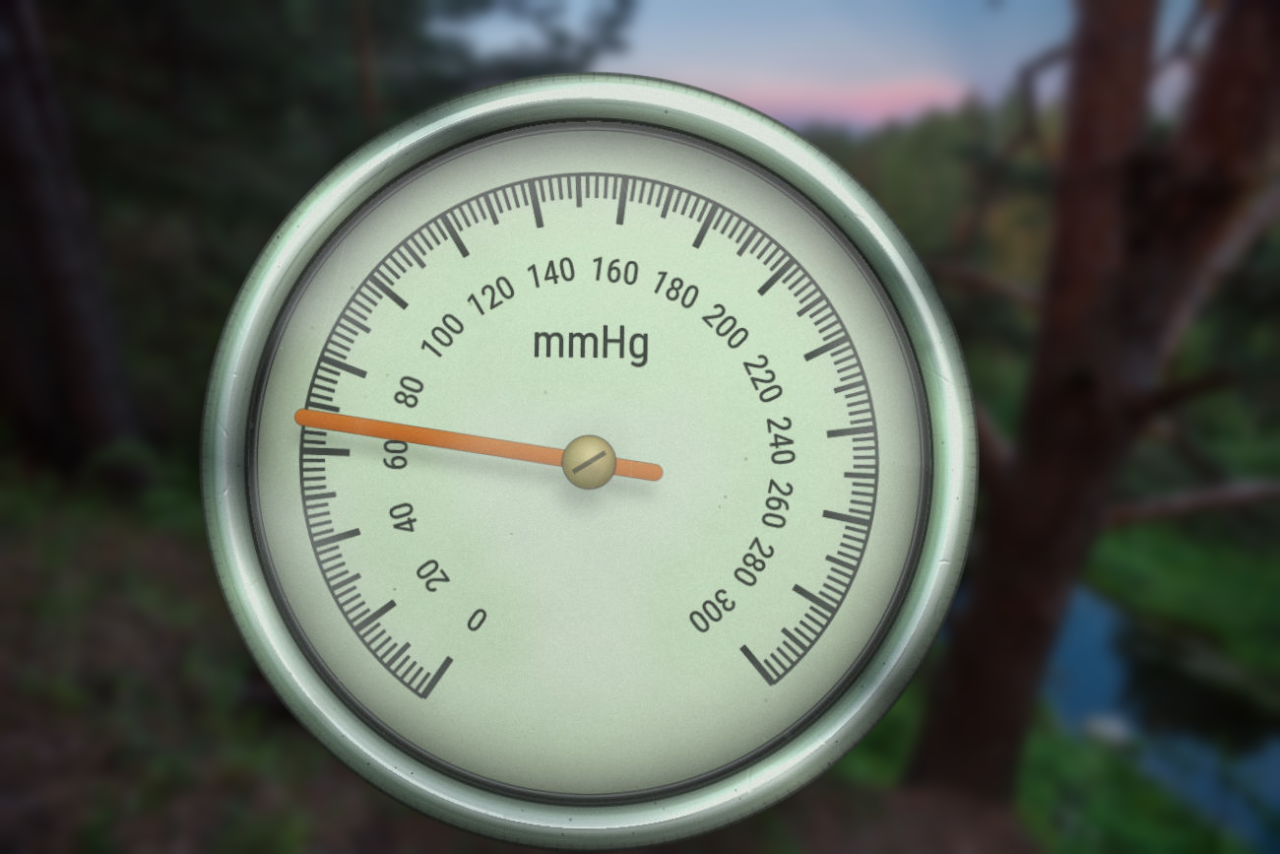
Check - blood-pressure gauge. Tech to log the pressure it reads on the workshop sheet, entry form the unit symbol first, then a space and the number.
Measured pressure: mmHg 67
